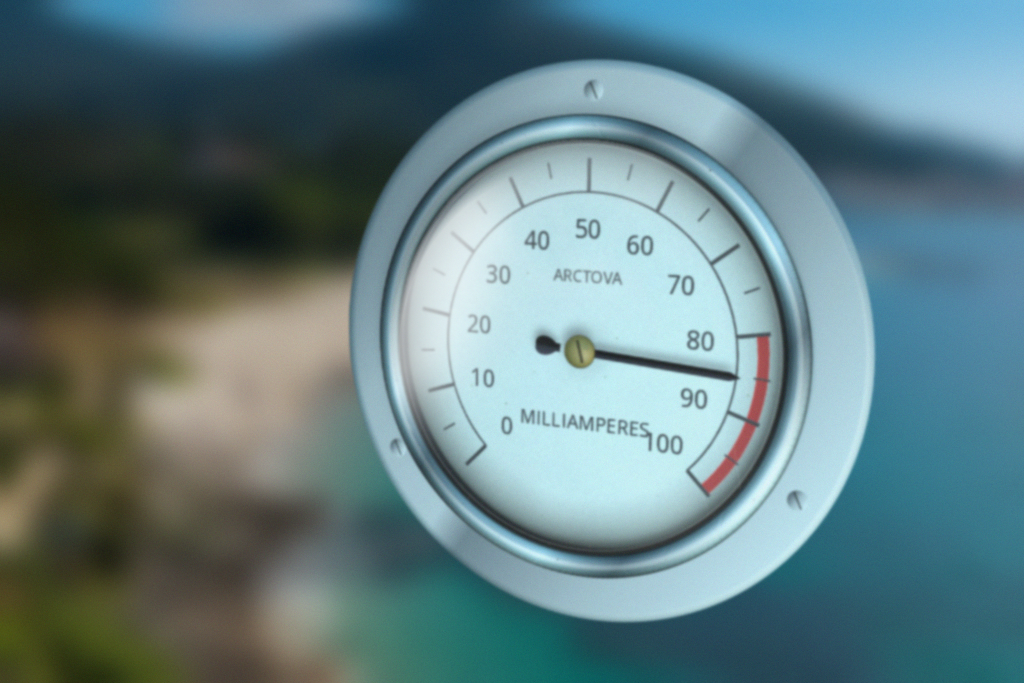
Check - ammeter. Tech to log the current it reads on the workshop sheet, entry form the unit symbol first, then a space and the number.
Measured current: mA 85
